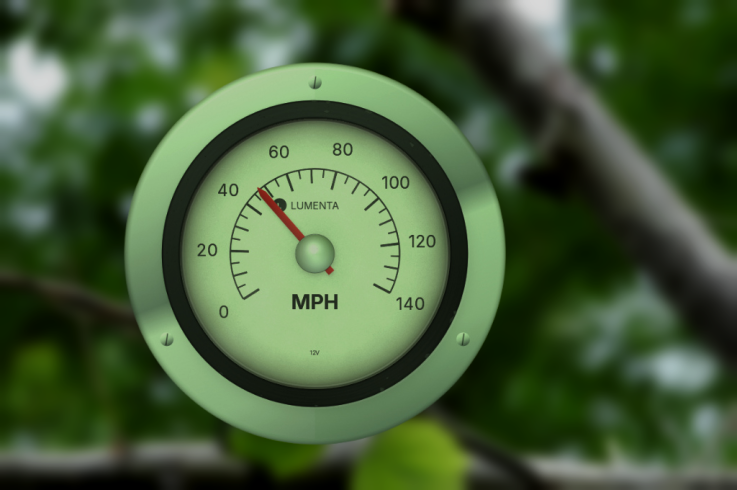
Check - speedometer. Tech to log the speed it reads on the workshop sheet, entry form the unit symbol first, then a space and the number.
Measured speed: mph 47.5
